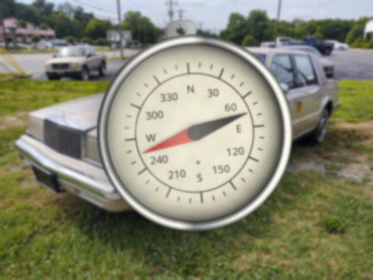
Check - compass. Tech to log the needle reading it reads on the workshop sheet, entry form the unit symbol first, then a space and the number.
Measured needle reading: ° 255
